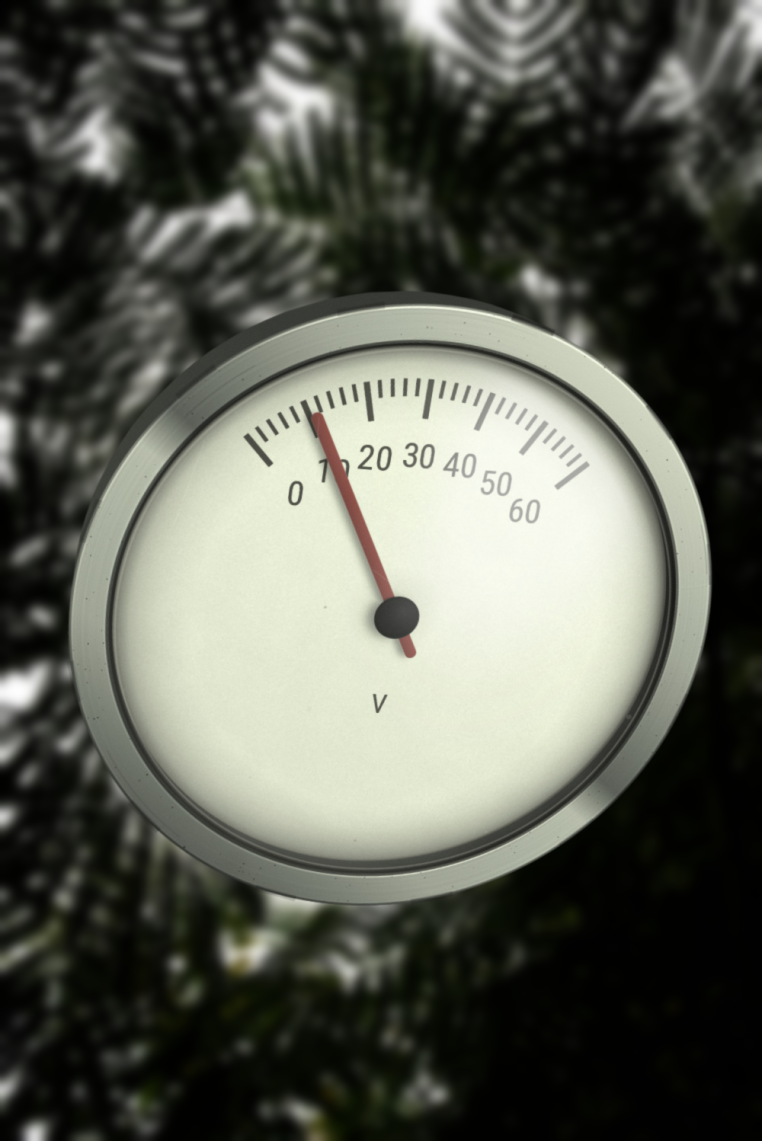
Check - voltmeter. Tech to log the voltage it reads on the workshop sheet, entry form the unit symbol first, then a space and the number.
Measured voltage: V 11
